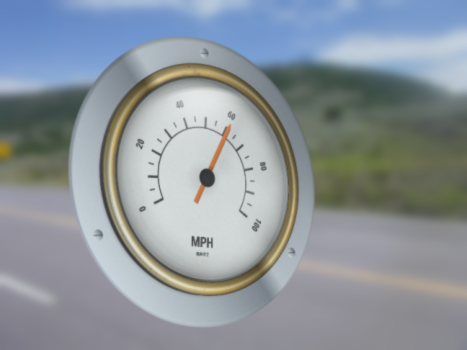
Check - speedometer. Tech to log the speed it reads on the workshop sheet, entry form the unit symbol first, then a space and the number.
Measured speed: mph 60
